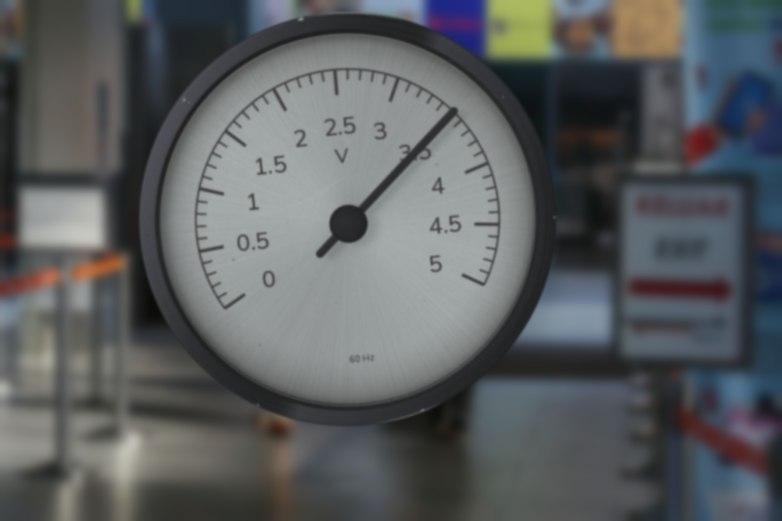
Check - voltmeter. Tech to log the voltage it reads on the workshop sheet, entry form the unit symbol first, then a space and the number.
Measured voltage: V 3.5
